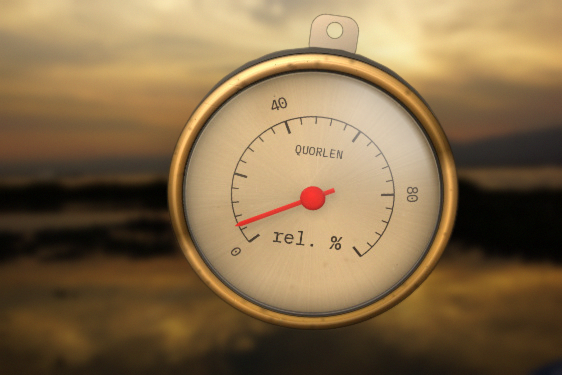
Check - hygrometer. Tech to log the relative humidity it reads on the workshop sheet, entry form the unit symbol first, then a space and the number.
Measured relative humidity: % 6
